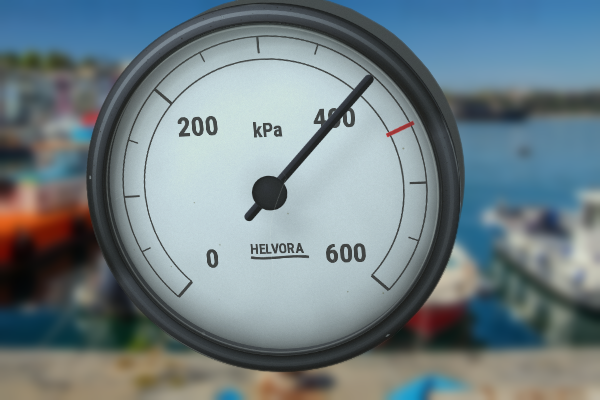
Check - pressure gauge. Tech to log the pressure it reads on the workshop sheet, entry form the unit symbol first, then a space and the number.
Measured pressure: kPa 400
